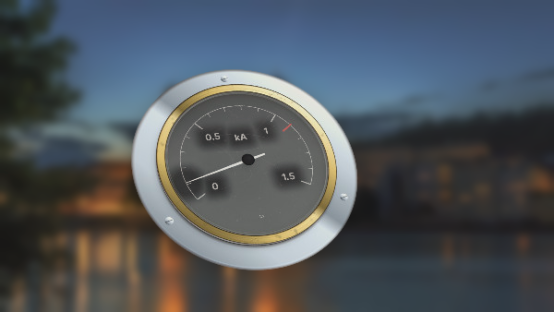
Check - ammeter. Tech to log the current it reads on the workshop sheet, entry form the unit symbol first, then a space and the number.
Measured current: kA 0.1
